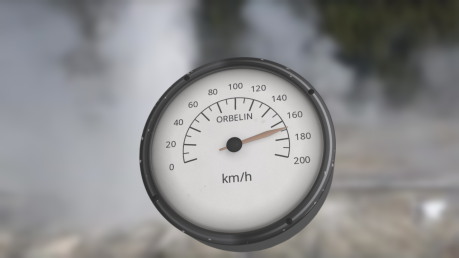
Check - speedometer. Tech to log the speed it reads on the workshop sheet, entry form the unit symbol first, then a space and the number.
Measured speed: km/h 170
